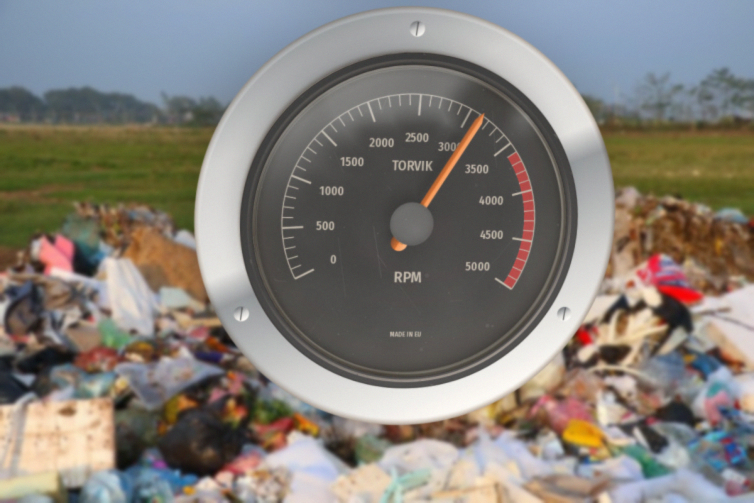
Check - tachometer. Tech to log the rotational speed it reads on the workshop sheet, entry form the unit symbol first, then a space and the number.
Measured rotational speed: rpm 3100
